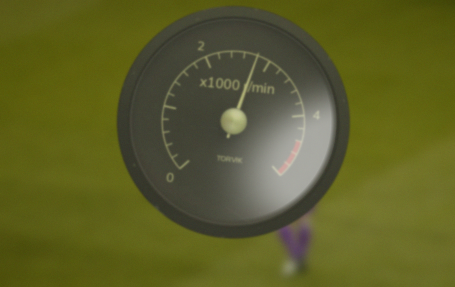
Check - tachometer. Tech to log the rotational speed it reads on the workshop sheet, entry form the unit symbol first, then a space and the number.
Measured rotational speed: rpm 2800
